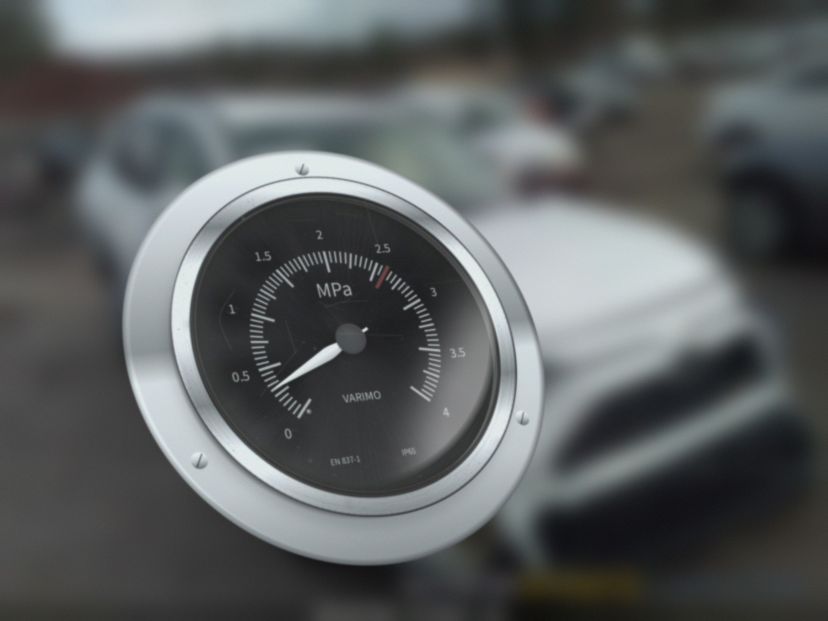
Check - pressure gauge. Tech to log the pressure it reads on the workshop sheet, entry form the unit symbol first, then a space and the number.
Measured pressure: MPa 0.3
